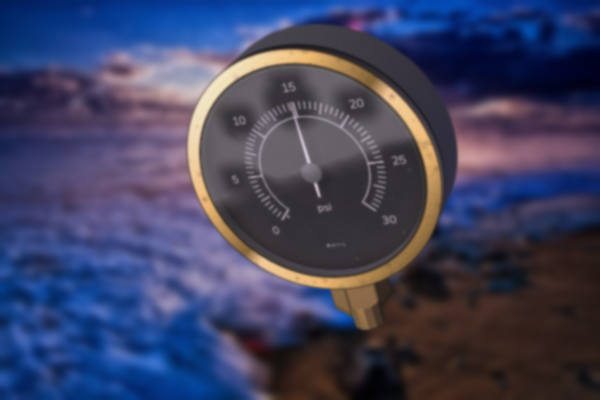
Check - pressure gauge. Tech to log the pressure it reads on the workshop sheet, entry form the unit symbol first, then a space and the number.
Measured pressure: psi 15
